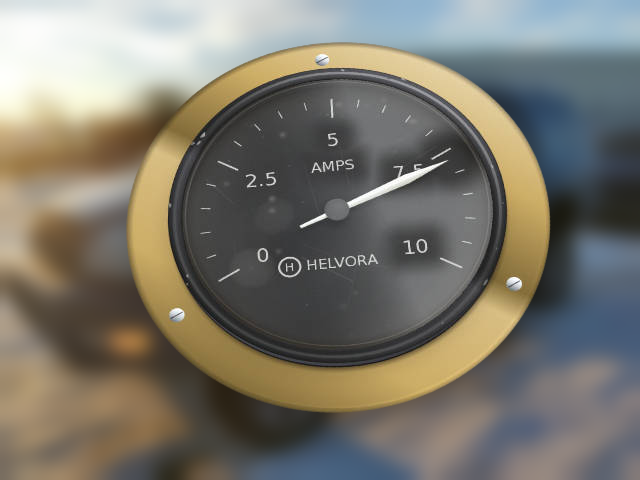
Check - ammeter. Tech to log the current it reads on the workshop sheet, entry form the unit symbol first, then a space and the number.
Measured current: A 7.75
